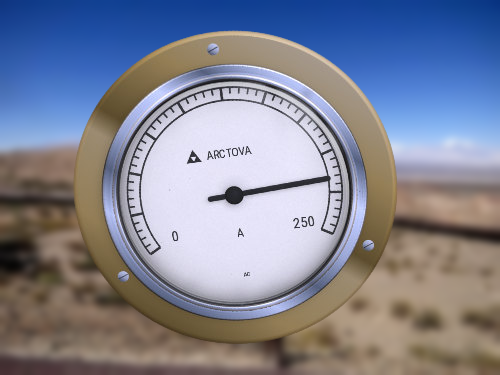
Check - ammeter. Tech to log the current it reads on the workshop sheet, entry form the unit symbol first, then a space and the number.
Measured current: A 215
